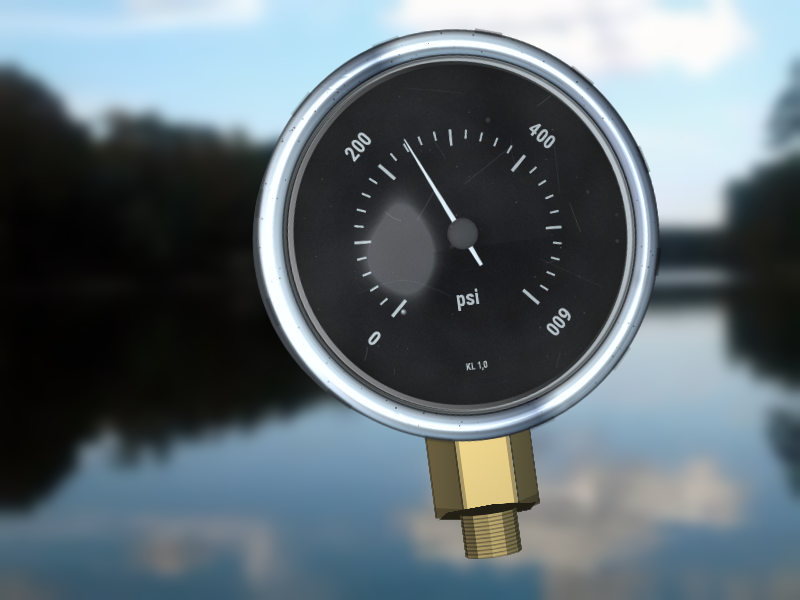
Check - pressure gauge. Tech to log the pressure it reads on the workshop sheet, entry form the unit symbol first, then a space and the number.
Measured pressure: psi 240
